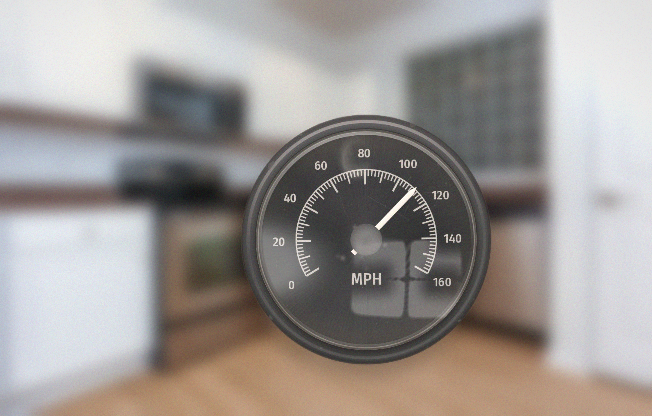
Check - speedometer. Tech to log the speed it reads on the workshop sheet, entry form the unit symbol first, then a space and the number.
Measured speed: mph 110
